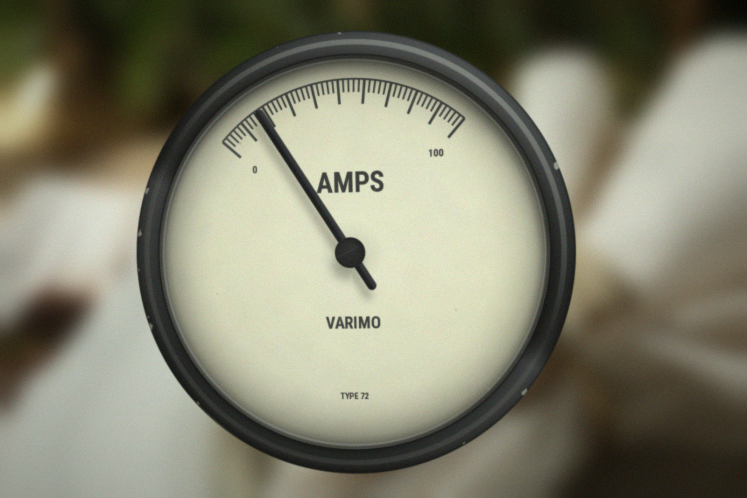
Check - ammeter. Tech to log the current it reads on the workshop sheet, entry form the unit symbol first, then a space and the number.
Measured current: A 18
